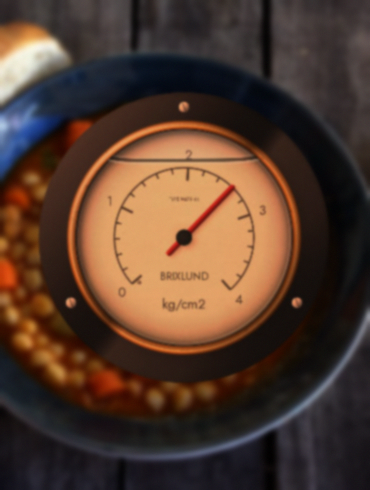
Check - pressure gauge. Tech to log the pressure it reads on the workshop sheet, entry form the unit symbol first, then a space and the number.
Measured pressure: kg/cm² 2.6
